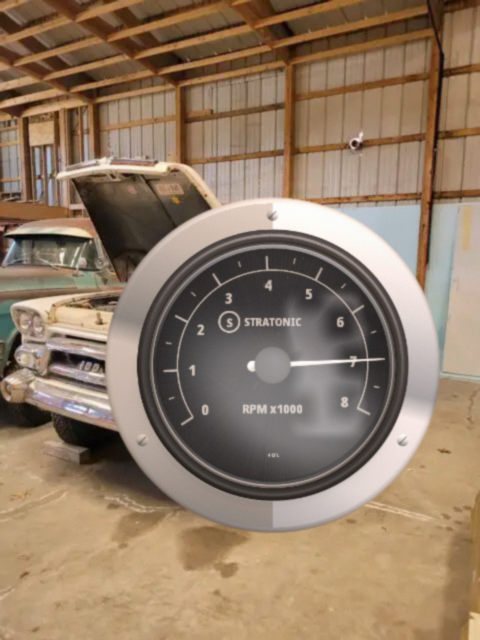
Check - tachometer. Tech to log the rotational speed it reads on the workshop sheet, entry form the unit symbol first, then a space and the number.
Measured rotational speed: rpm 7000
